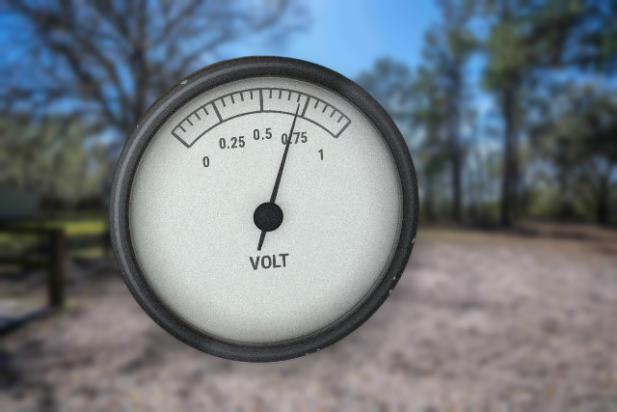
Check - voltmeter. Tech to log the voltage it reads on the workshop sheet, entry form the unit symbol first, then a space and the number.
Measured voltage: V 0.7
